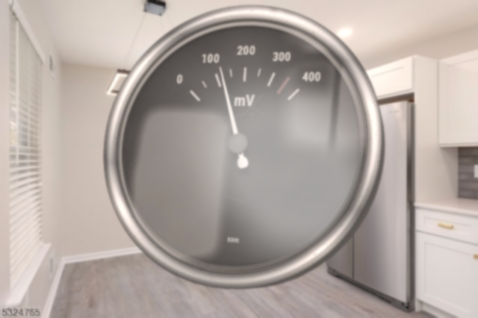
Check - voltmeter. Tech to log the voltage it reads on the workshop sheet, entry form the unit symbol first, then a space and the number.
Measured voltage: mV 125
